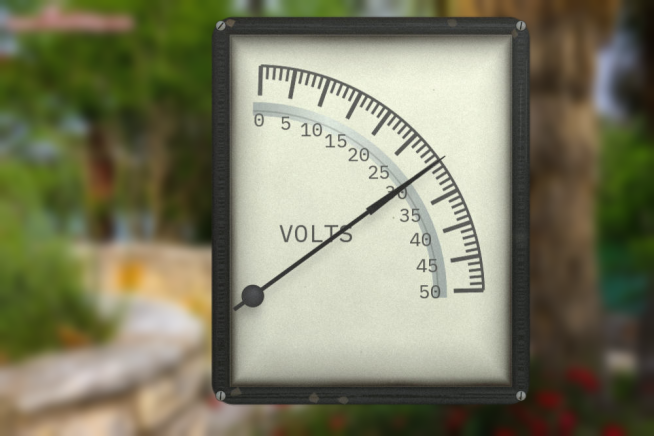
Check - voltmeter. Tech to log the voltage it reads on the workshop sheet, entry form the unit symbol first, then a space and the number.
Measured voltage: V 30
